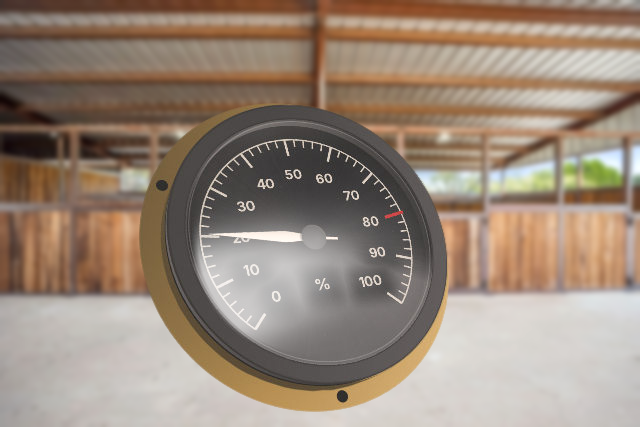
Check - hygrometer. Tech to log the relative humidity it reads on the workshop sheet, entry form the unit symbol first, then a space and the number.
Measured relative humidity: % 20
